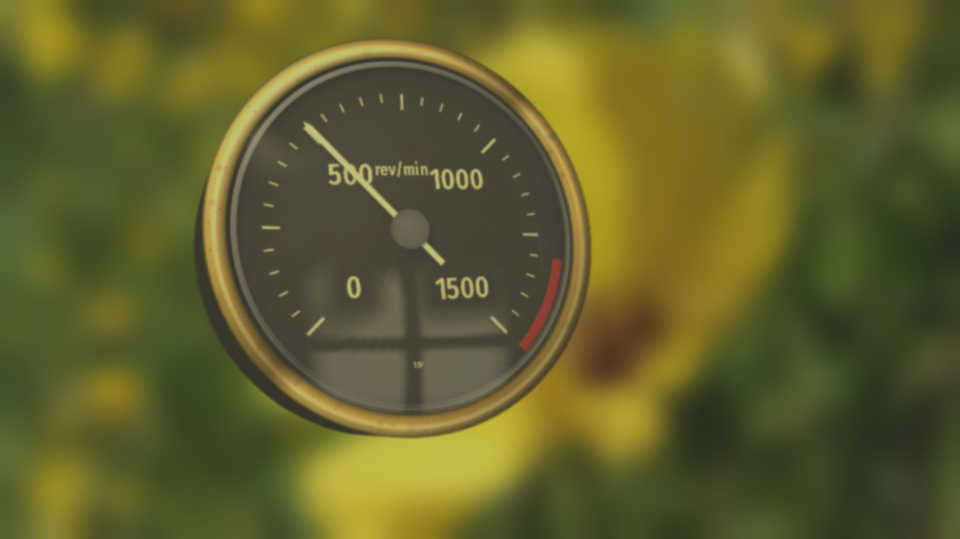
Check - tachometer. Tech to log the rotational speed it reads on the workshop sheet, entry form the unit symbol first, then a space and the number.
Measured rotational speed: rpm 500
